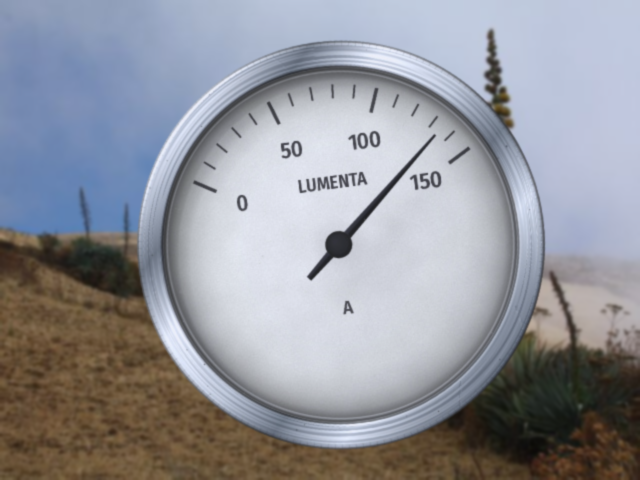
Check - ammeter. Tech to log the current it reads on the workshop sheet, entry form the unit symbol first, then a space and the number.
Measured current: A 135
